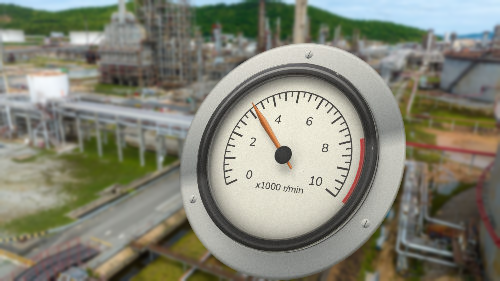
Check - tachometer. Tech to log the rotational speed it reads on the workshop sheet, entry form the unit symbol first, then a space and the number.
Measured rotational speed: rpm 3250
